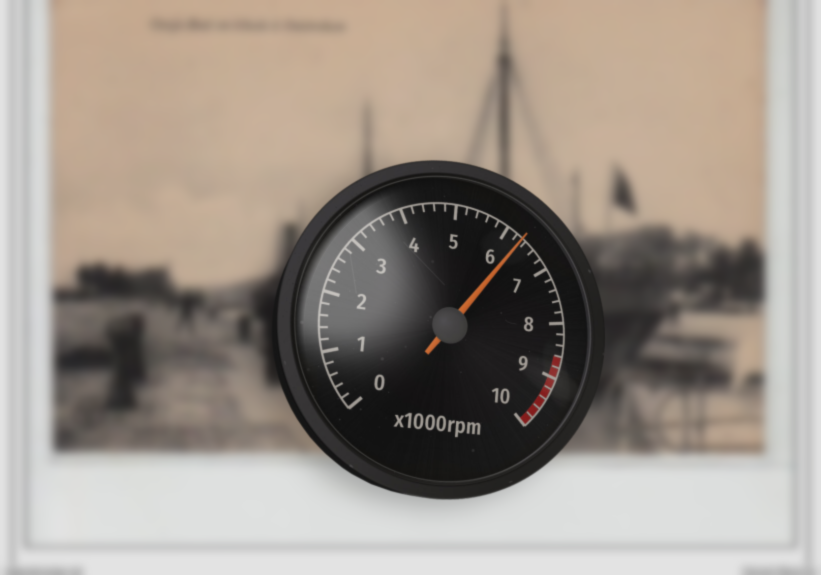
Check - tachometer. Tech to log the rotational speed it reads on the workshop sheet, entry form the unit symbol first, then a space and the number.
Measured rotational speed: rpm 6300
